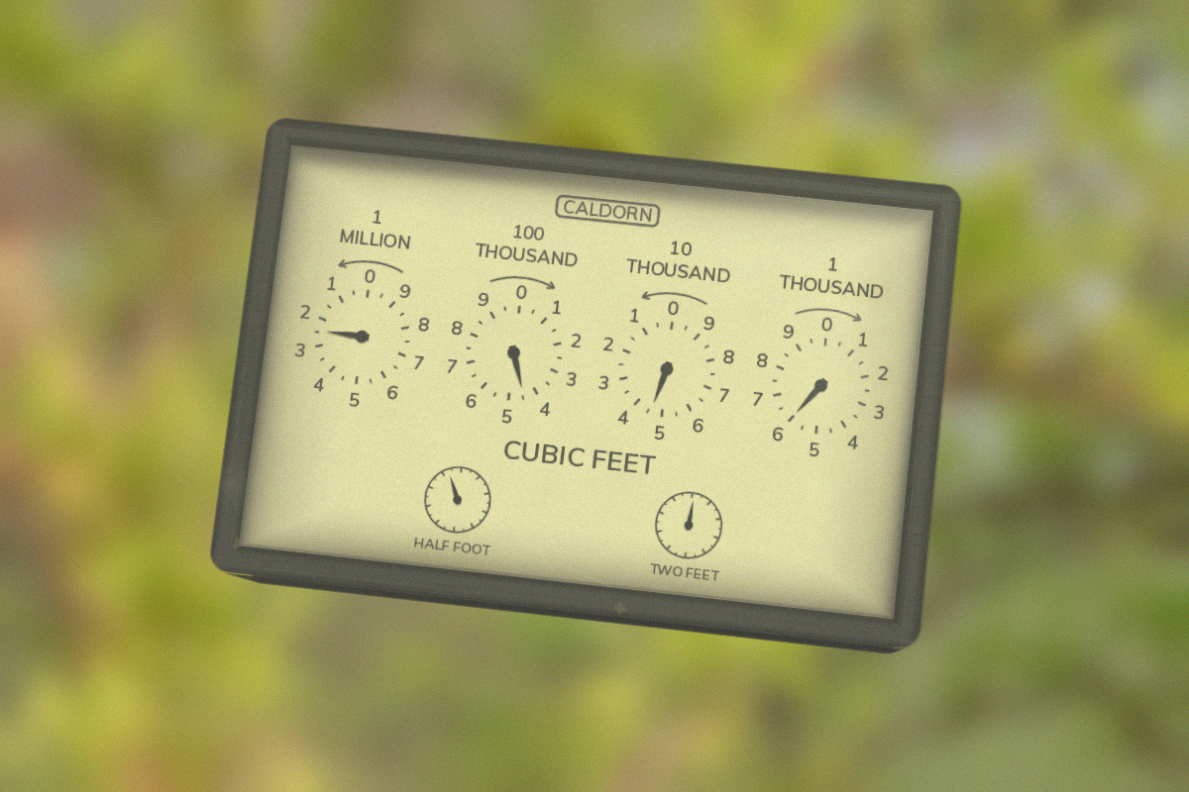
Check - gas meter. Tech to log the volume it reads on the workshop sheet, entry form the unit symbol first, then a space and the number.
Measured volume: ft³ 244600
